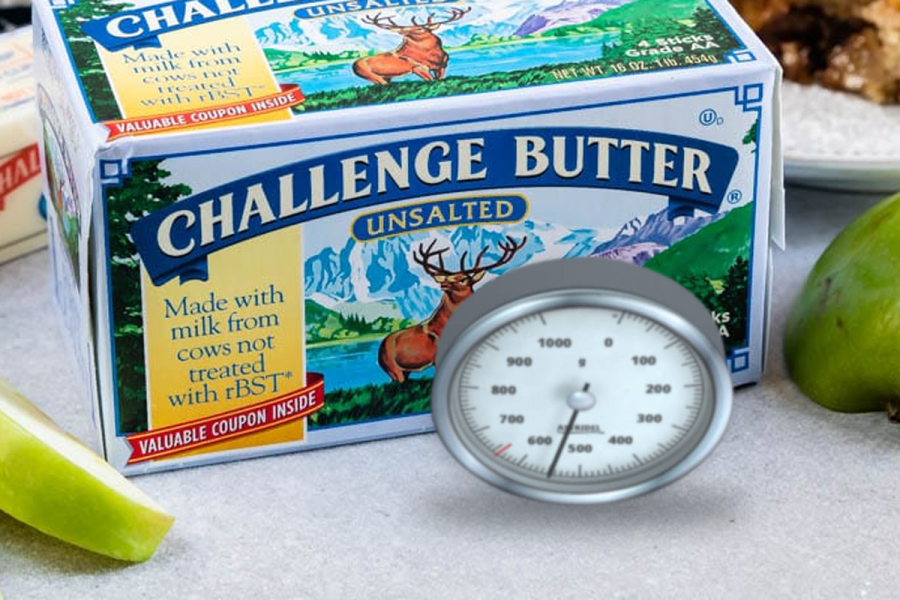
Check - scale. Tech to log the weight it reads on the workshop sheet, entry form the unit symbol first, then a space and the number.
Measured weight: g 550
